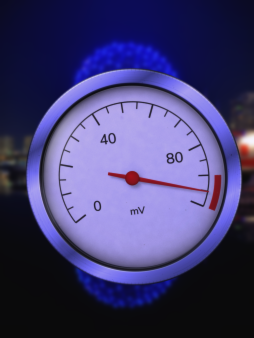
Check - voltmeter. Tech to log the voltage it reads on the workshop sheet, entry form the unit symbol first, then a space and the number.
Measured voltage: mV 95
